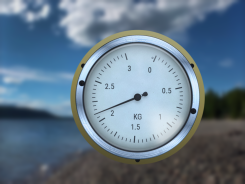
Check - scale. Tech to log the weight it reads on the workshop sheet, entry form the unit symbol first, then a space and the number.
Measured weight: kg 2.1
